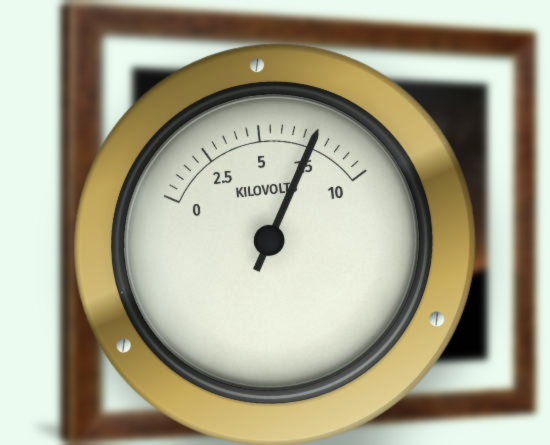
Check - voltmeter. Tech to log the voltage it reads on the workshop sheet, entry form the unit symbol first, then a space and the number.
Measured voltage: kV 7.5
